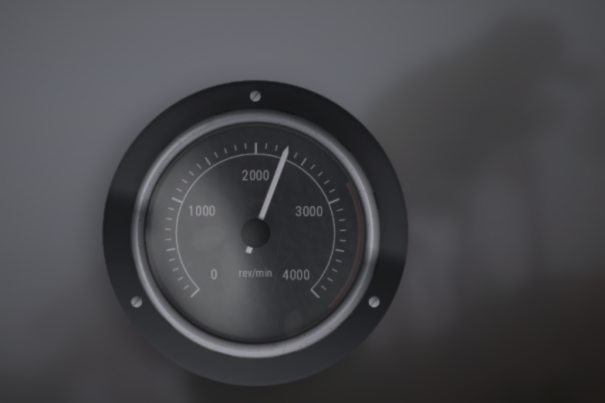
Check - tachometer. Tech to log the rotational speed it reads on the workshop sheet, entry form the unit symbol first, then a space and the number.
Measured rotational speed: rpm 2300
